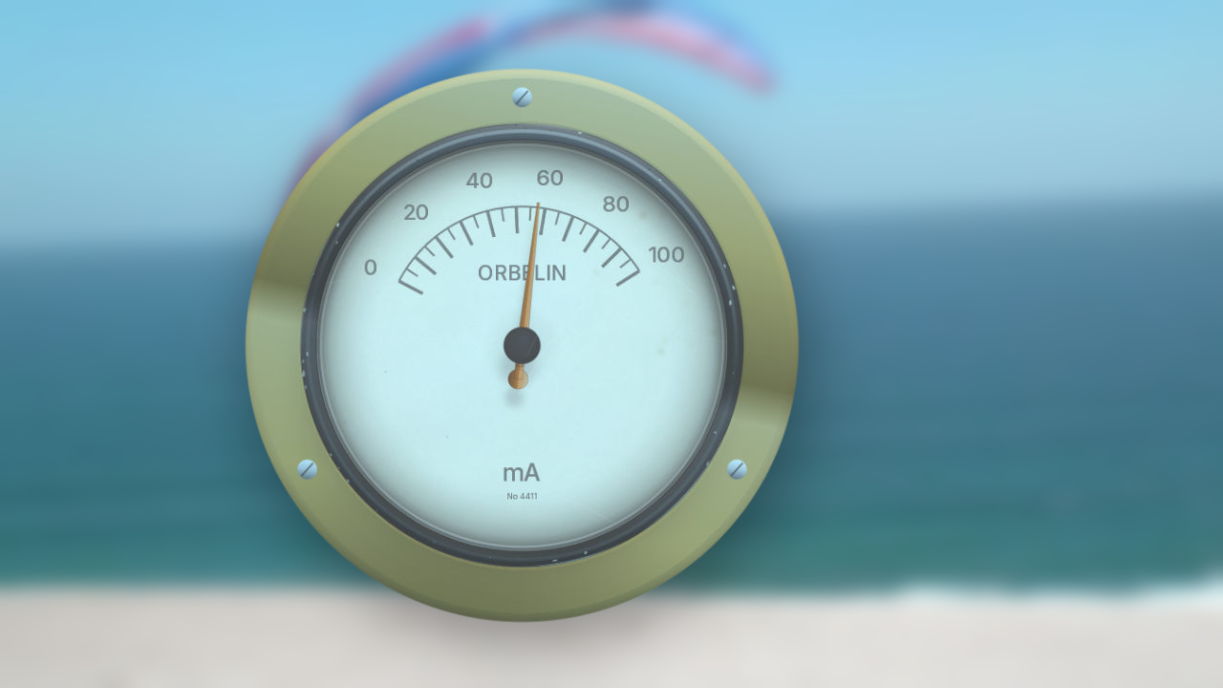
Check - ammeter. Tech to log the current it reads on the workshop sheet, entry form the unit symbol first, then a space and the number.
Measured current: mA 57.5
